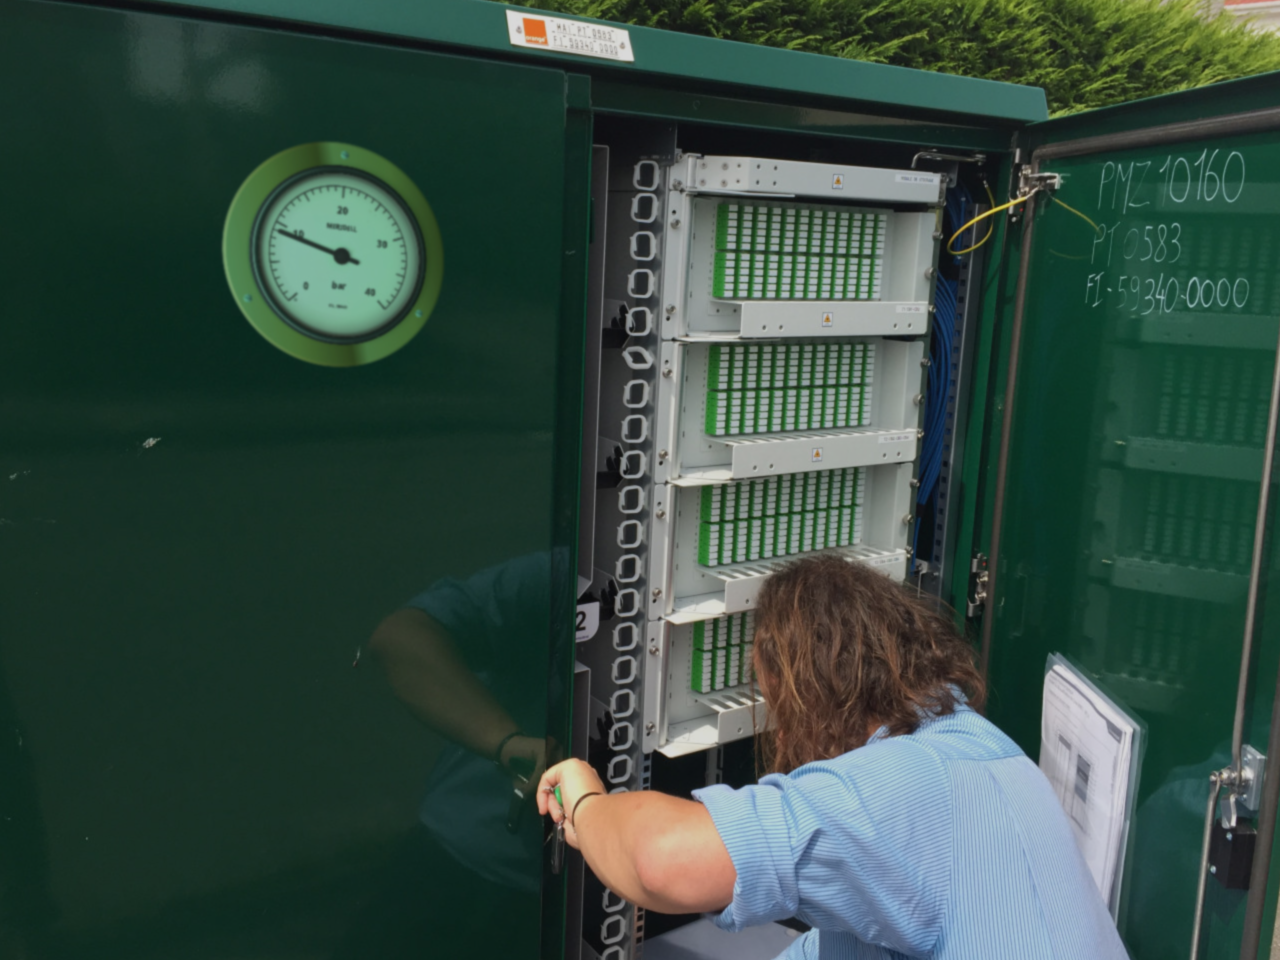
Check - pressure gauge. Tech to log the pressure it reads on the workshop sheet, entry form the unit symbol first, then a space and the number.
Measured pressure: bar 9
